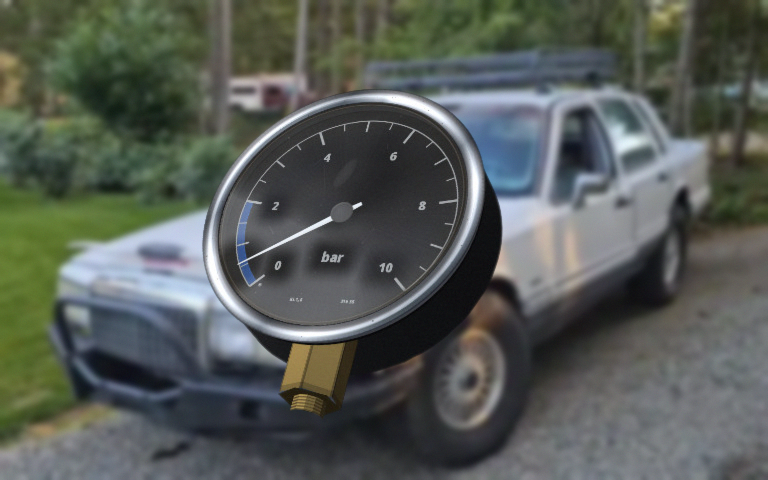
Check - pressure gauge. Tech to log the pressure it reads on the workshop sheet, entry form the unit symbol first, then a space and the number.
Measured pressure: bar 0.5
